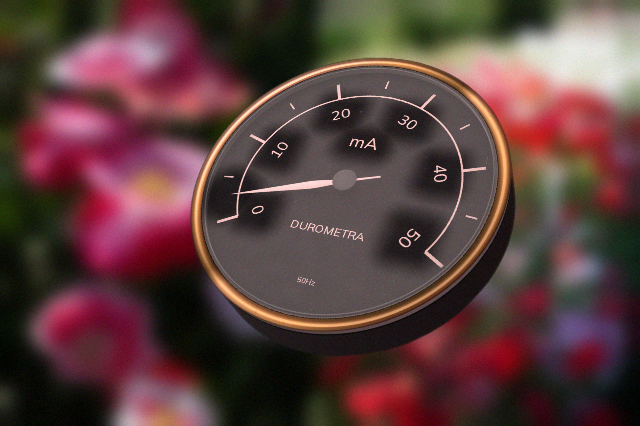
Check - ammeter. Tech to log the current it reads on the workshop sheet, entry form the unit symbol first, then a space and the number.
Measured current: mA 2.5
